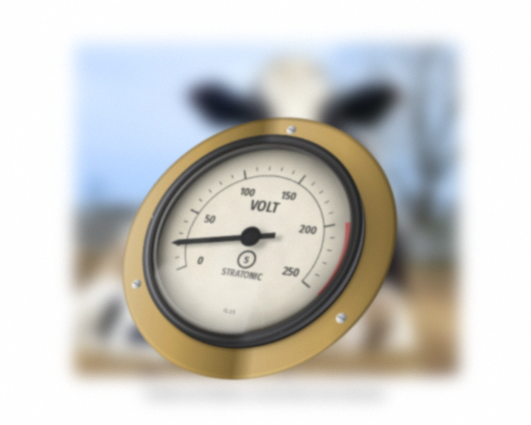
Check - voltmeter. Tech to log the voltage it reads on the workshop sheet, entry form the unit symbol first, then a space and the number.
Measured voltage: V 20
